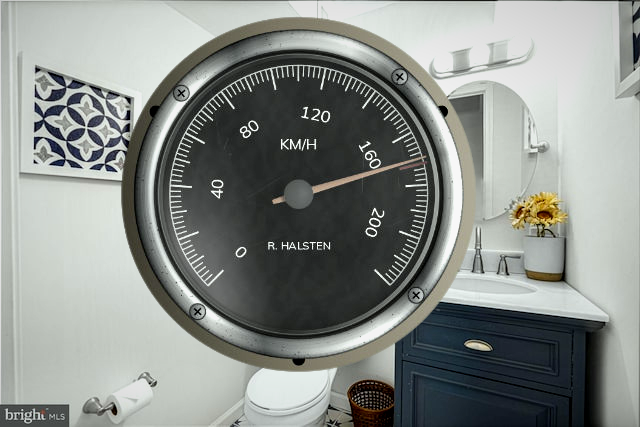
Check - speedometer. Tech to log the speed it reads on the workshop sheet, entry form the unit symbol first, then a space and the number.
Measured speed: km/h 170
